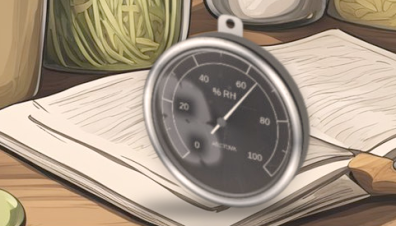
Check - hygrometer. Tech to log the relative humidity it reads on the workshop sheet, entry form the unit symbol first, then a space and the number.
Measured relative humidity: % 65
